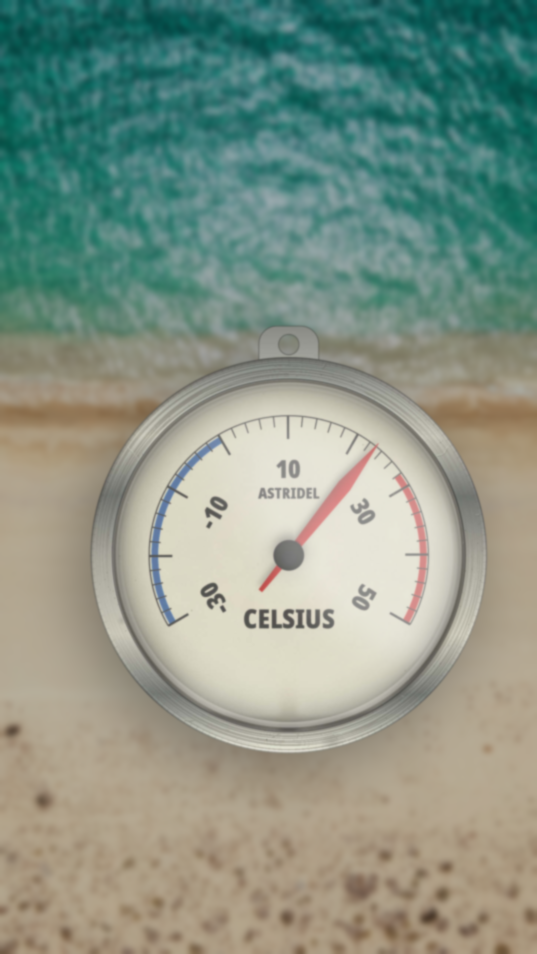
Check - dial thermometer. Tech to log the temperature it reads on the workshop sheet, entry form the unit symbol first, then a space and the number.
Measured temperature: °C 23
